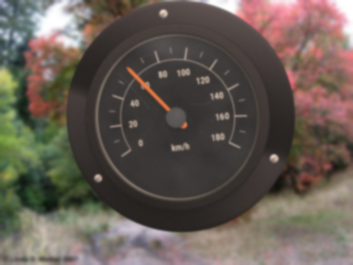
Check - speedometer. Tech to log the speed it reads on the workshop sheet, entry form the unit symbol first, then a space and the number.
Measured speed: km/h 60
